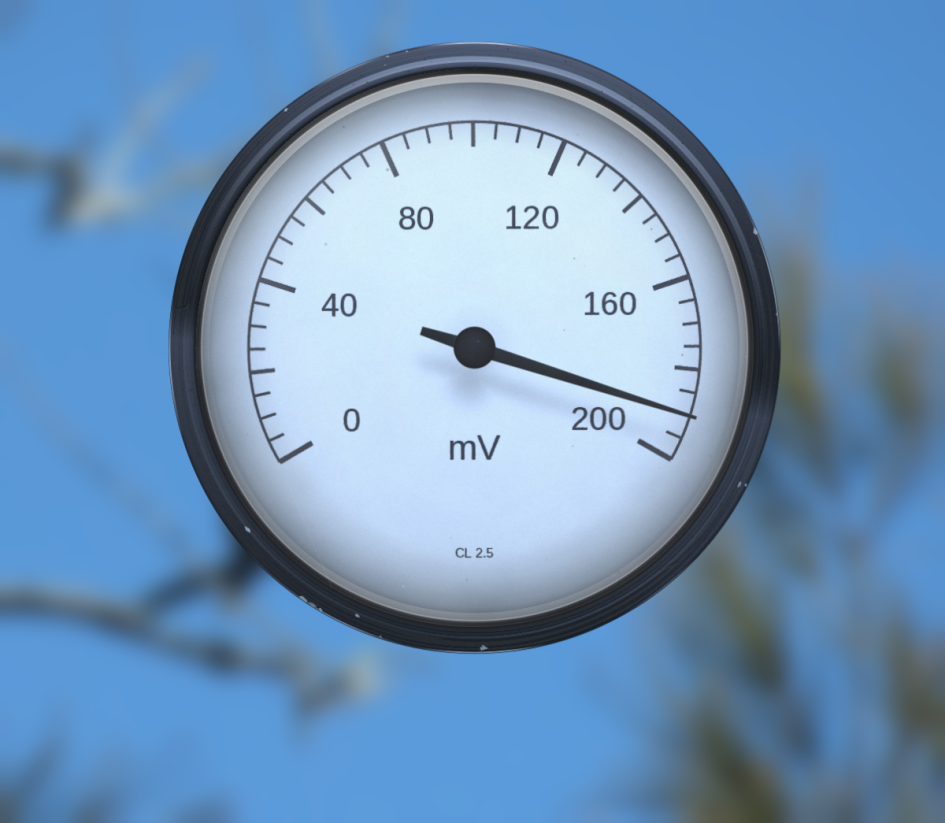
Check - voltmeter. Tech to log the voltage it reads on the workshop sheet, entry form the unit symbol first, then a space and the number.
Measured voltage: mV 190
